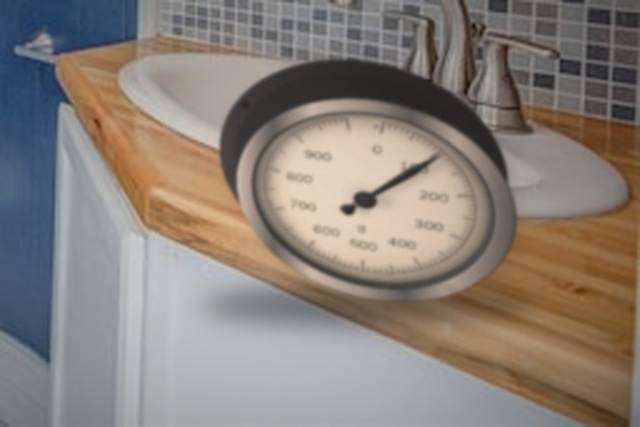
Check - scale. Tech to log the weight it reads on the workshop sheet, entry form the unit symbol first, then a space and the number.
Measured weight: g 100
